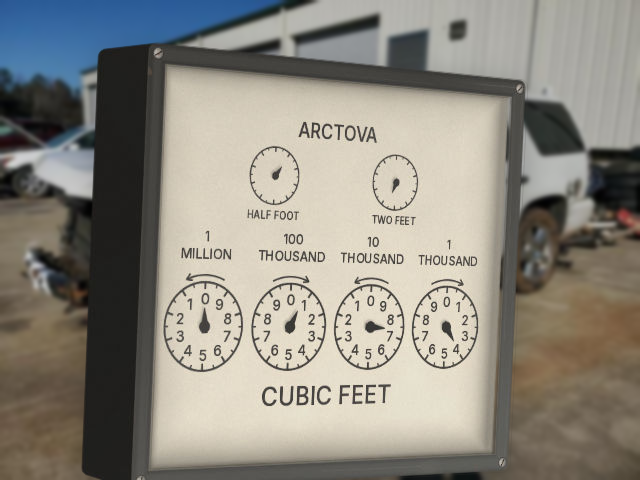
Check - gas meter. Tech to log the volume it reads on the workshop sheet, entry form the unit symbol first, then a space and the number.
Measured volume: ft³ 7400
